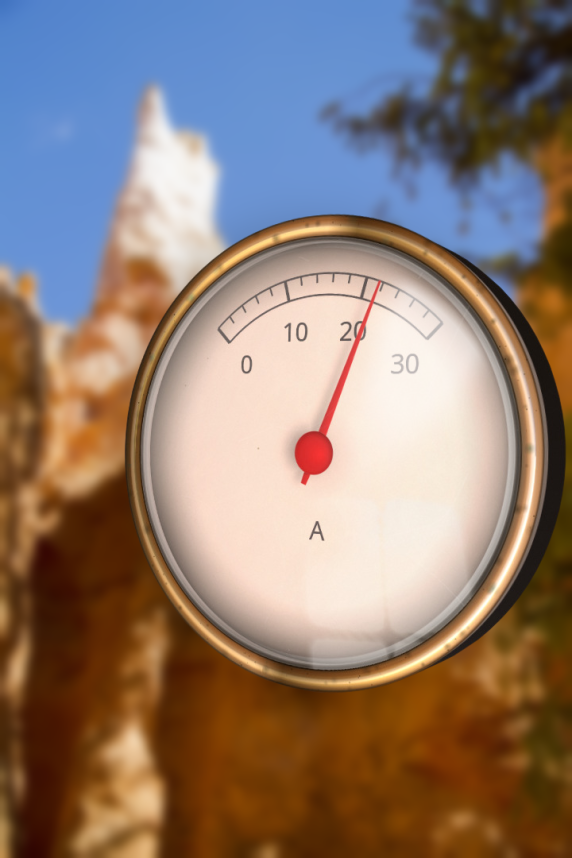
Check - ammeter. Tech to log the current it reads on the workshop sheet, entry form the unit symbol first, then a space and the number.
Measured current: A 22
